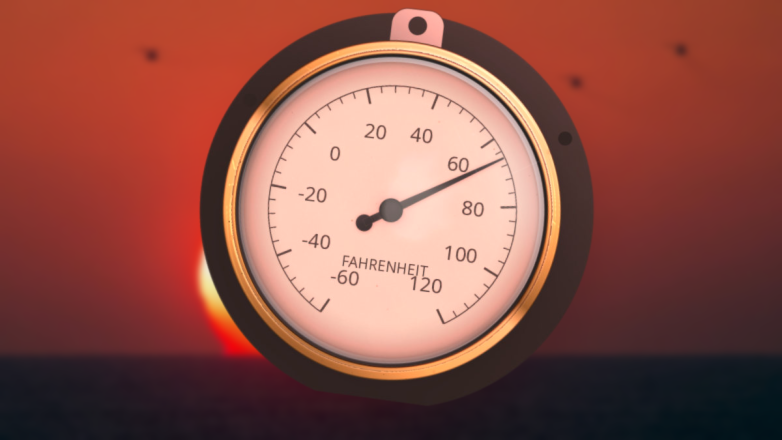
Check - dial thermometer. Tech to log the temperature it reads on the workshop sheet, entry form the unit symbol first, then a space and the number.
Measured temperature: °F 66
